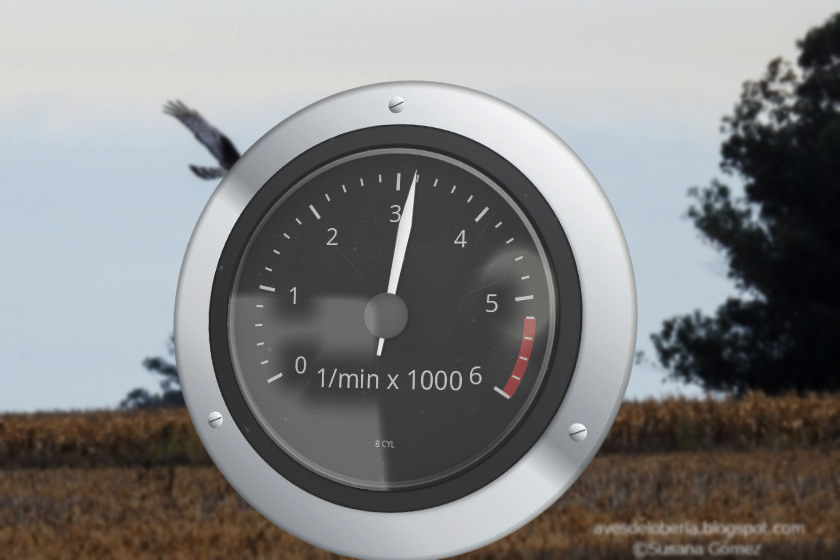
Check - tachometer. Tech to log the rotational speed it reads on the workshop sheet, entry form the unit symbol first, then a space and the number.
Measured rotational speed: rpm 3200
